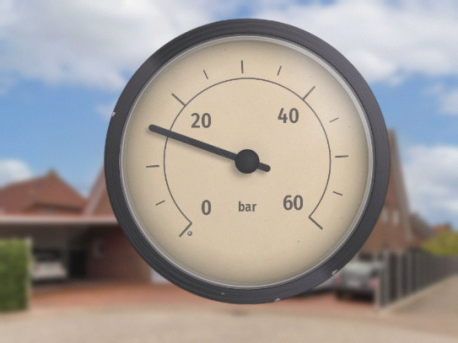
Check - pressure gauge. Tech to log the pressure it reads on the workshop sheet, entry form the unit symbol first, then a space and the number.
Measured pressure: bar 15
